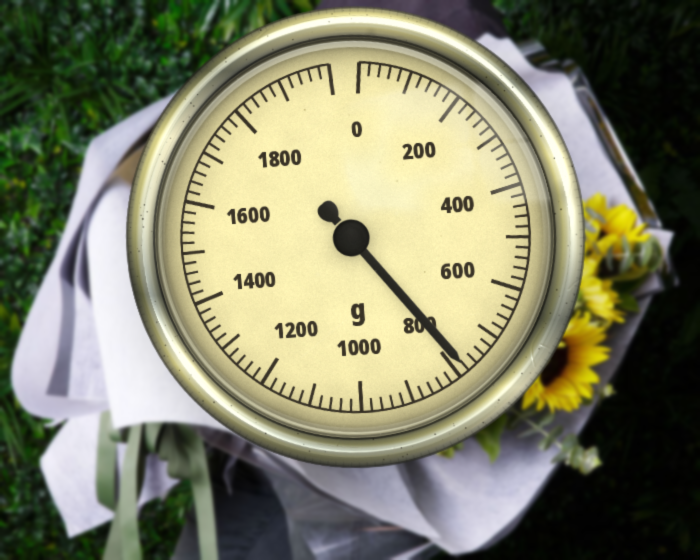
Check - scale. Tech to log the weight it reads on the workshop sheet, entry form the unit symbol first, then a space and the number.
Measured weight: g 780
